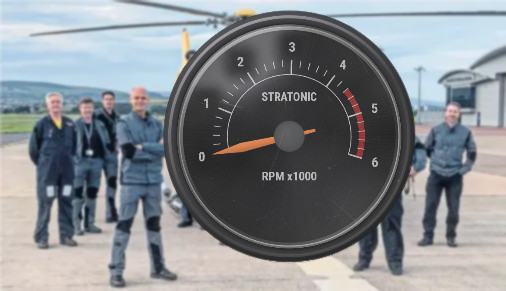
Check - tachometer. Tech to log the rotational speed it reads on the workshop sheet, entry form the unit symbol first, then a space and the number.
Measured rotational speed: rpm 0
